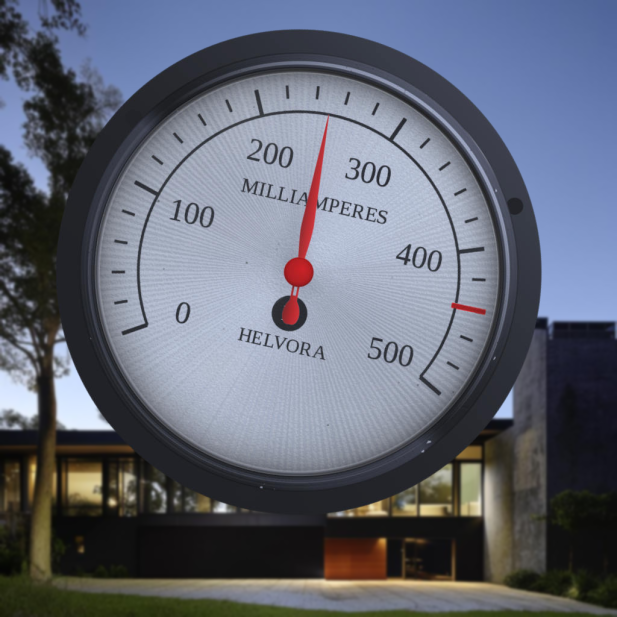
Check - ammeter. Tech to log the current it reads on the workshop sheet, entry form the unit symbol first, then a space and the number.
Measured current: mA 250
